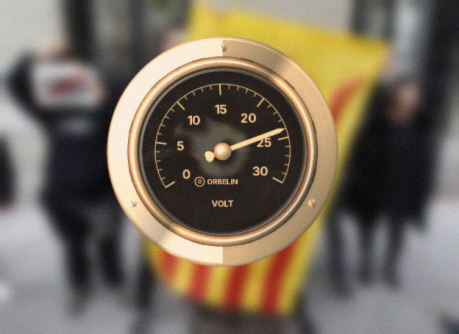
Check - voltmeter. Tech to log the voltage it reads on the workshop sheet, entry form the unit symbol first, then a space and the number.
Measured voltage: V 24
